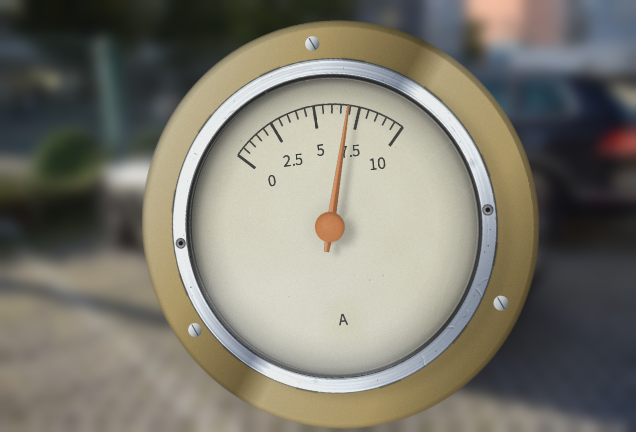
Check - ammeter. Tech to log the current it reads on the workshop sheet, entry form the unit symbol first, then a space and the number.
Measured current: A 7
